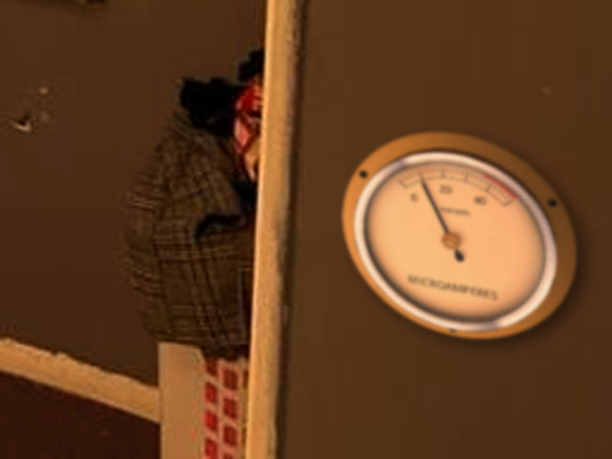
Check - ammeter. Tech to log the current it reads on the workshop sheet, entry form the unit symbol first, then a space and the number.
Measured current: µA 10
